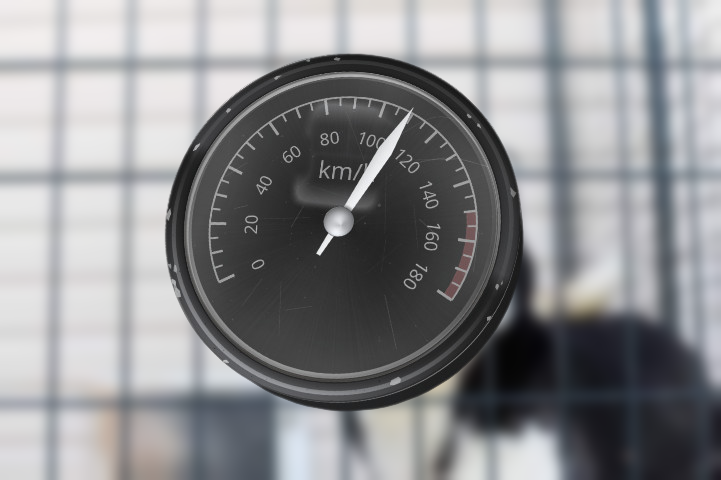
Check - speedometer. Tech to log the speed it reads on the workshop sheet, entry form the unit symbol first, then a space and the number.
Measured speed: km/h 110
